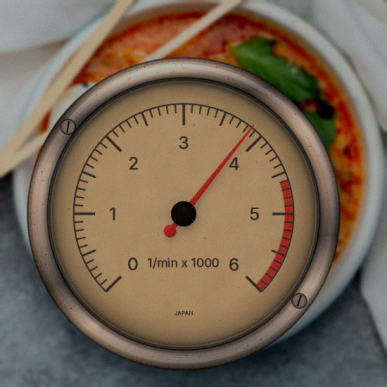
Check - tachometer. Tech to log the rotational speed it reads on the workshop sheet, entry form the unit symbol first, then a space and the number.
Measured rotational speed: rpm 3850
